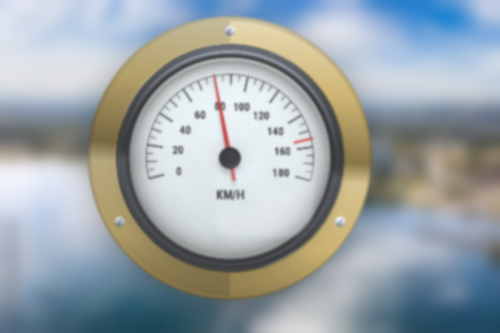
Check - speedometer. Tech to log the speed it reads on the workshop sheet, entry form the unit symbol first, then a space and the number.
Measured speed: km/h 80
